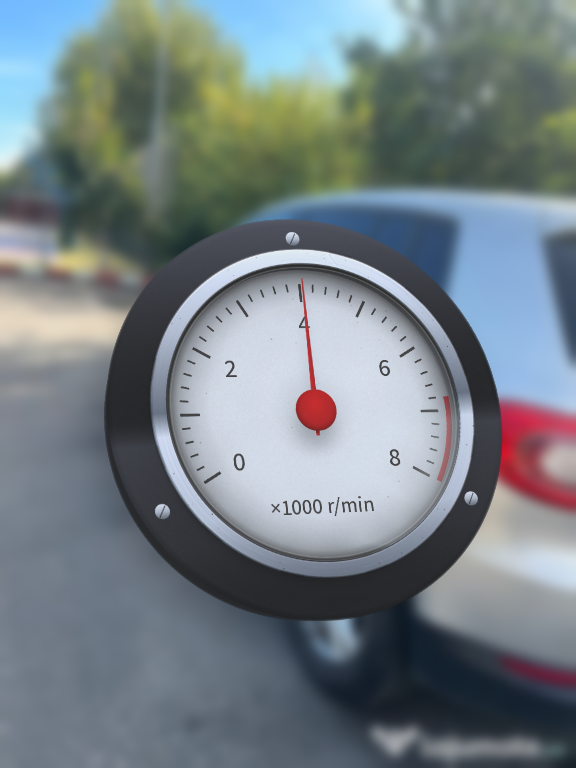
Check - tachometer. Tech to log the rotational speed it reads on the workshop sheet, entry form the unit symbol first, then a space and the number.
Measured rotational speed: rpm 4000
